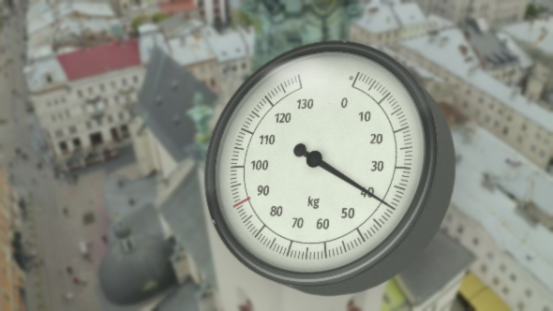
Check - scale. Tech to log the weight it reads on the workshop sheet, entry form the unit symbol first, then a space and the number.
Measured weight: kg 40
